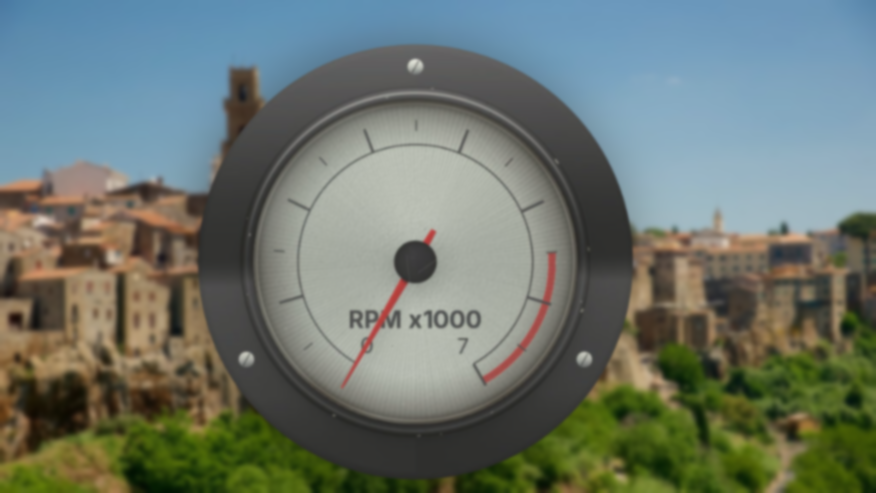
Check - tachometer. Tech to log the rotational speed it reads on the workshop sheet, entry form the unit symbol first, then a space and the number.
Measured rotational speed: rpm 0
